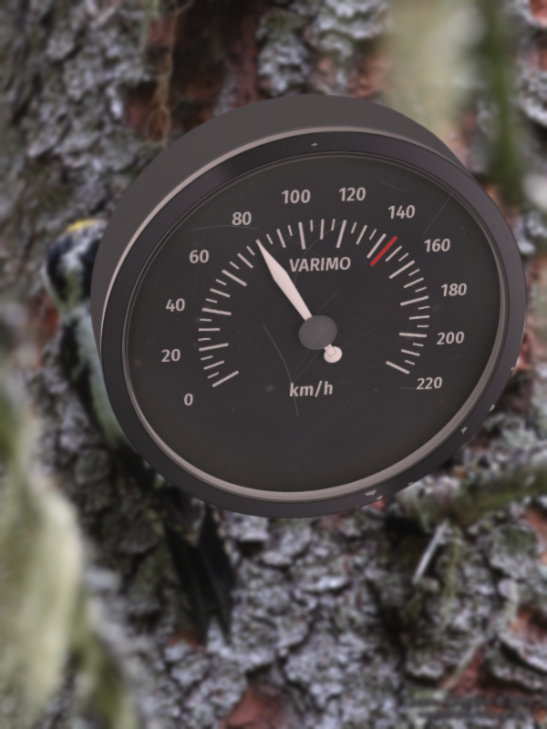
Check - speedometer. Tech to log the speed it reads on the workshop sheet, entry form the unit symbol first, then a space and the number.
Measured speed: km/h 80
